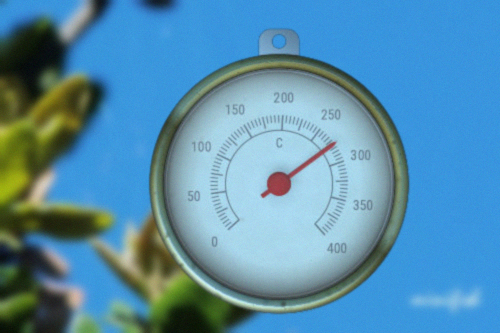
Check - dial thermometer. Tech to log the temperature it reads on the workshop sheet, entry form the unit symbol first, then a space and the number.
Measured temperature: °C 275
